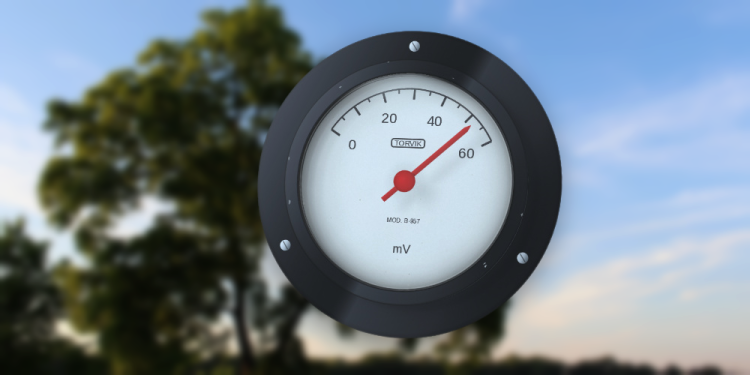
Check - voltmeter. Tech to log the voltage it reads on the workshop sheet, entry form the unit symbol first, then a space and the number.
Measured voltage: mV 52.5
